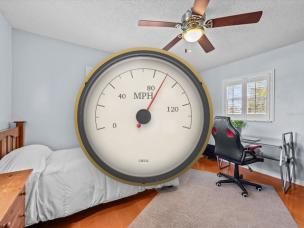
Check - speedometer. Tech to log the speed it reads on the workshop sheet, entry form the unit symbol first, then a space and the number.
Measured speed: mph 90
